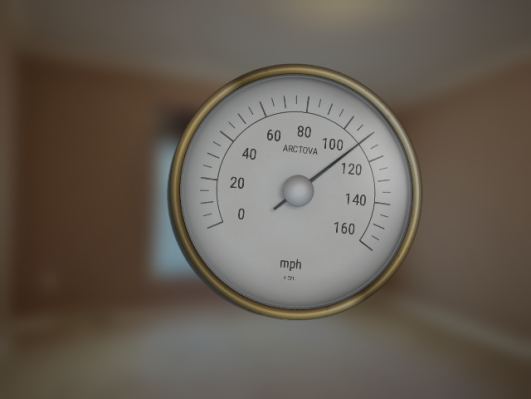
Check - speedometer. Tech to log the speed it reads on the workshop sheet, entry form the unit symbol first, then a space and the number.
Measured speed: mph 110
